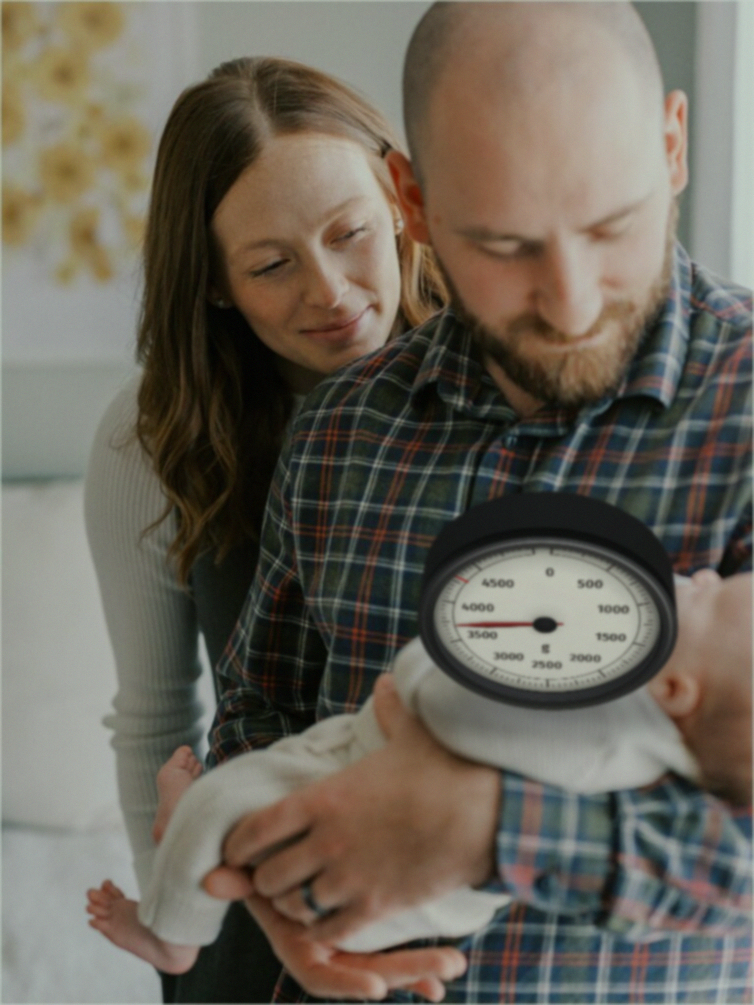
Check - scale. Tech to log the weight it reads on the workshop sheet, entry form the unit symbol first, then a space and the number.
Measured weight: g 3750
